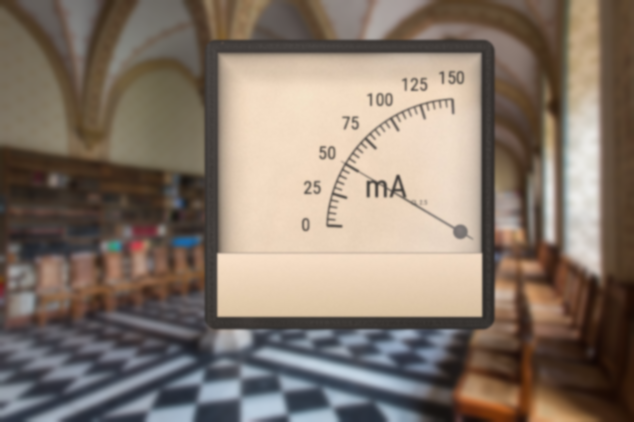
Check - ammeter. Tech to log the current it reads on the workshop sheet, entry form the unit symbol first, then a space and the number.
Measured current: mA 50
